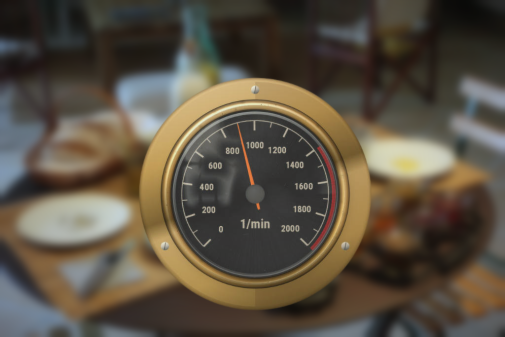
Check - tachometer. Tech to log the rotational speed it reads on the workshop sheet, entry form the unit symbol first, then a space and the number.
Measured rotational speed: rpm 900
